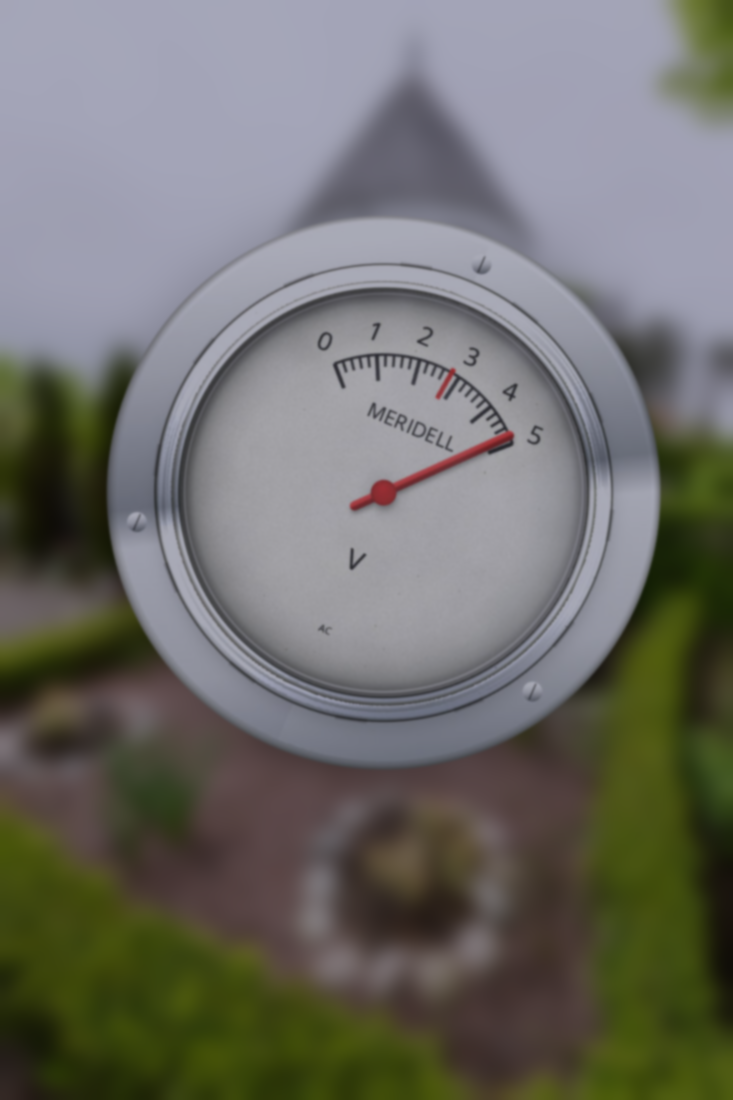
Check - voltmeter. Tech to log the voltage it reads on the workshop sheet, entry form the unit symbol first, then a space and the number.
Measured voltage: V 4.8
